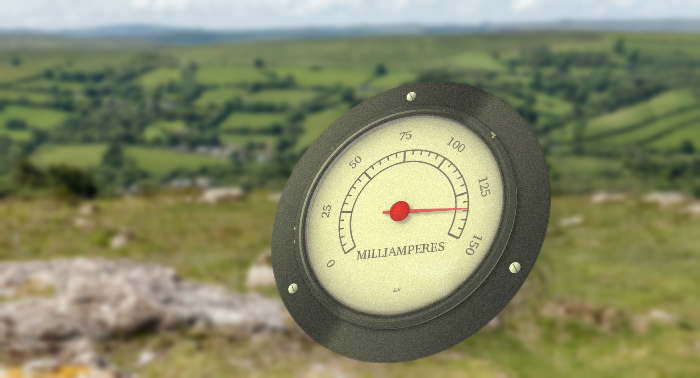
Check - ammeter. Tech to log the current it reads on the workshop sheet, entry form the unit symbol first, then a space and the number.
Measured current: mA 135
